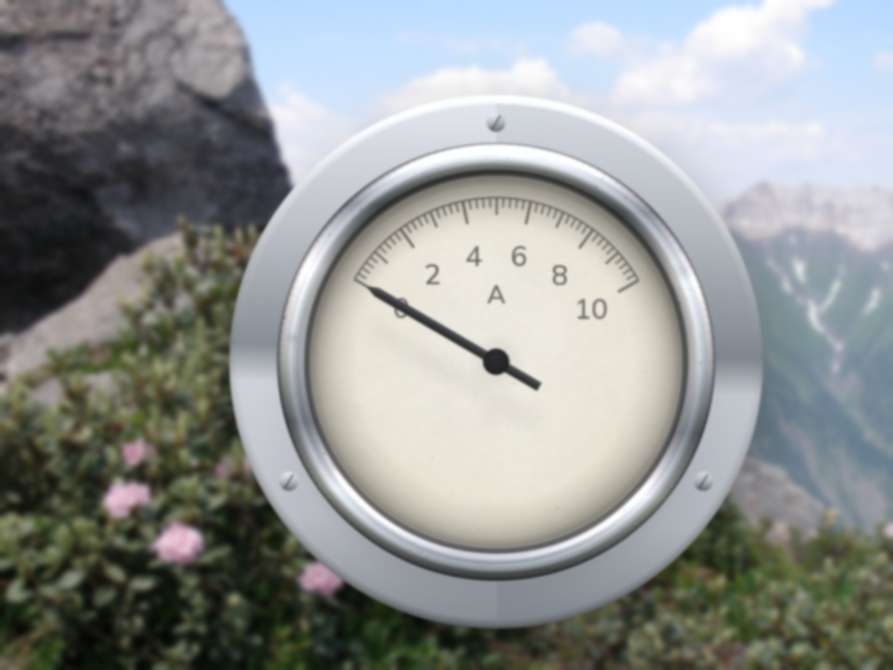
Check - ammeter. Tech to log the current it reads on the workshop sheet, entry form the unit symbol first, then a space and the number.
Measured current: A 0
